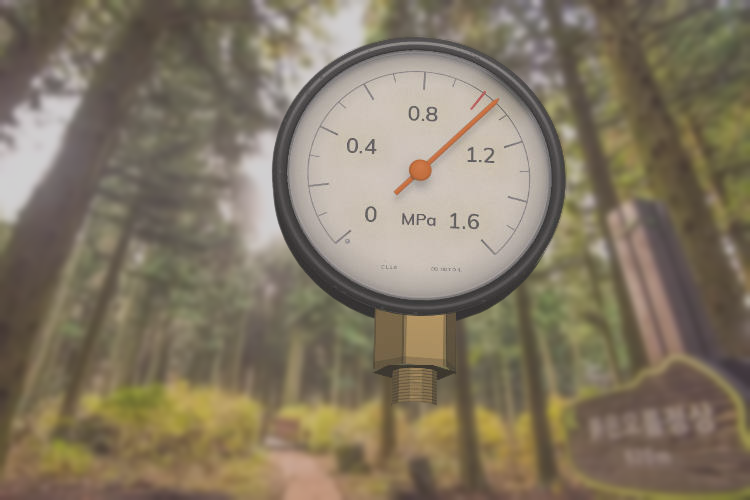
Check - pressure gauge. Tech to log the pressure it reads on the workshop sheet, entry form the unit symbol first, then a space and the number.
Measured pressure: MPa 1.05
